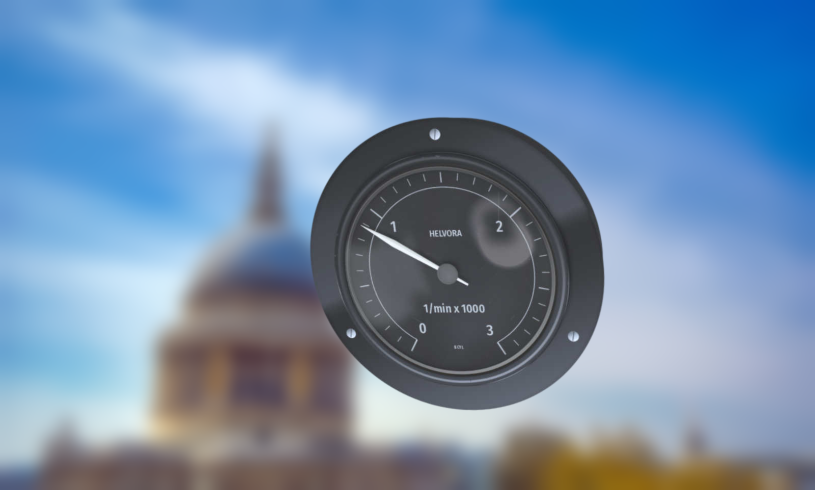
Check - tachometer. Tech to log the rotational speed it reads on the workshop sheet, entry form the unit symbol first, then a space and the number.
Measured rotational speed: rpm 900
